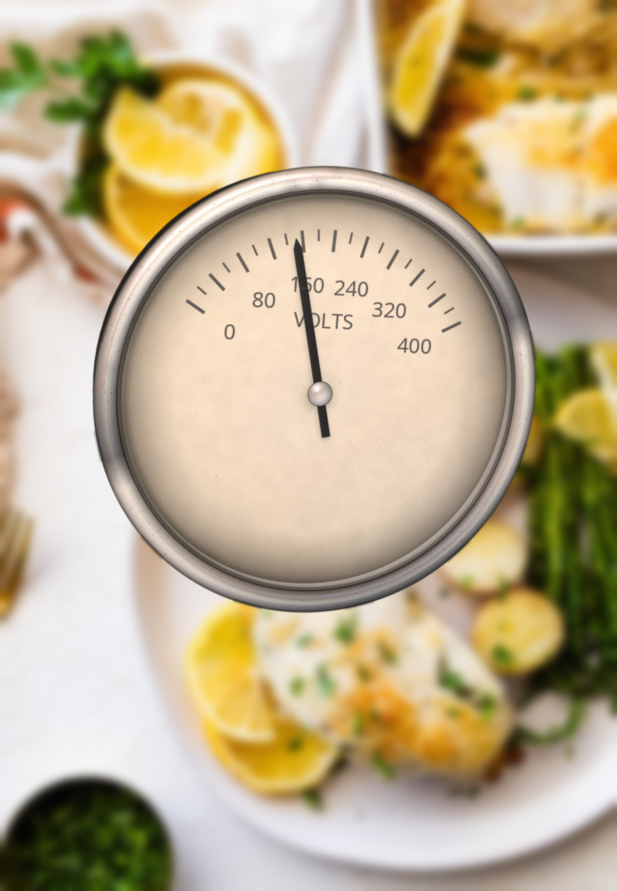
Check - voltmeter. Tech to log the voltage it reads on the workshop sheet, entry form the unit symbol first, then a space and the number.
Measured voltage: V 150
